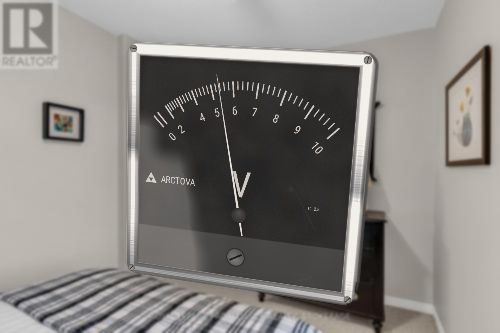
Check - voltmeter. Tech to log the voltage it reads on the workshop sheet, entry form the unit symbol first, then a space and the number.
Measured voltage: V 5.4
